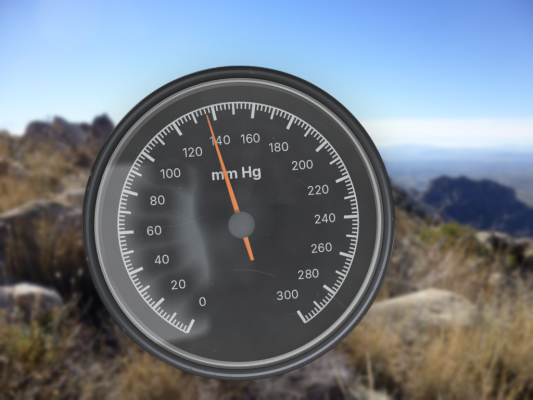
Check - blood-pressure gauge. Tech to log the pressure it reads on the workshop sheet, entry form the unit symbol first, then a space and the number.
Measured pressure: mmHg 136
